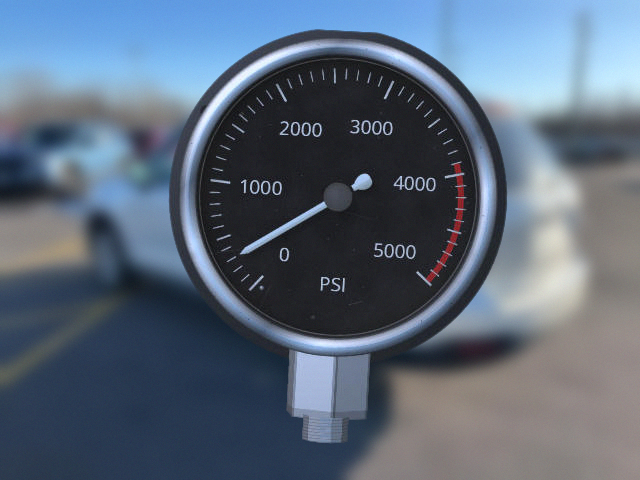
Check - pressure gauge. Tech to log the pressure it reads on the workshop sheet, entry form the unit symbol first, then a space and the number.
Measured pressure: psi 300
